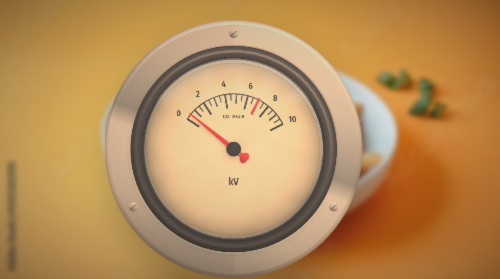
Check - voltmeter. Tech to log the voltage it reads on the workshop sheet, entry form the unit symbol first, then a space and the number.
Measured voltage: kV 0.5
